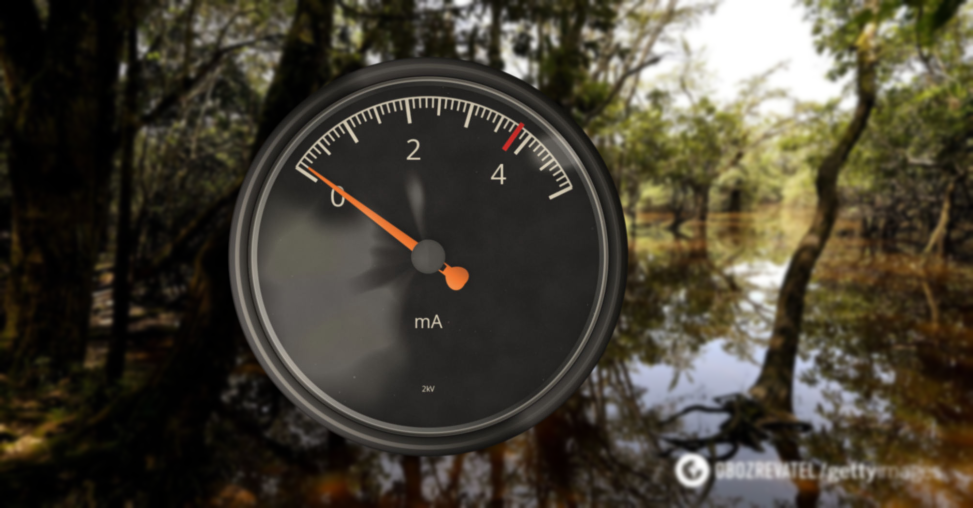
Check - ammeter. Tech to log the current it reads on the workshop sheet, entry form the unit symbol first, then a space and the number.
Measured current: mA 0.1
